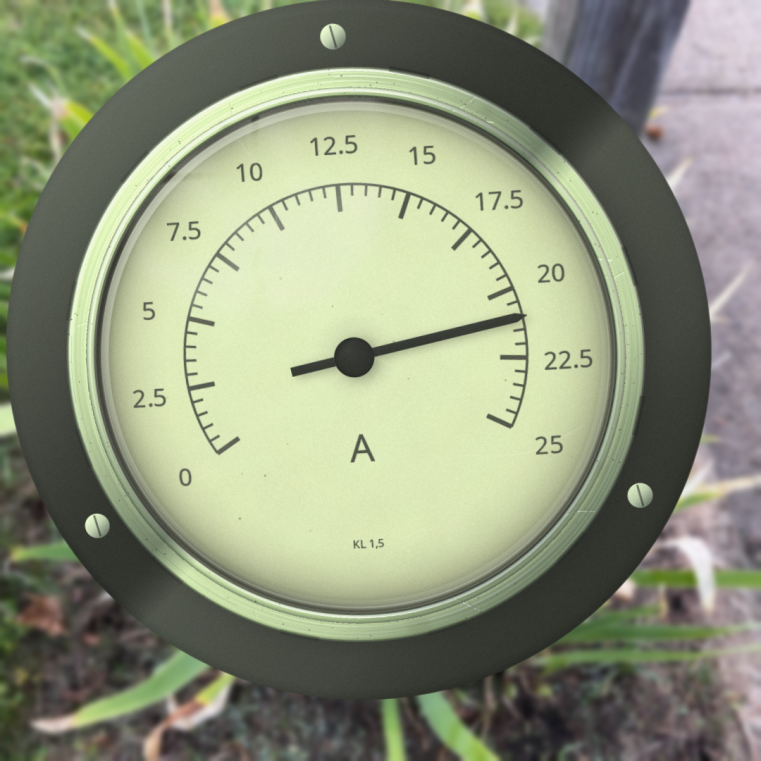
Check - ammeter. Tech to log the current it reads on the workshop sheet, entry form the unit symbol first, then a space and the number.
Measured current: A 21
